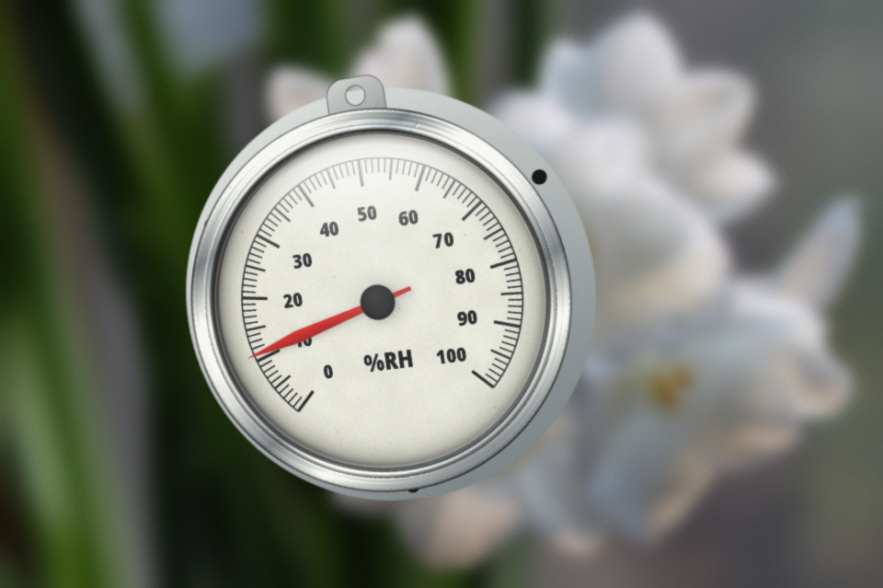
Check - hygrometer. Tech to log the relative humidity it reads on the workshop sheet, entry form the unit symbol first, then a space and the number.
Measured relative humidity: % 11
